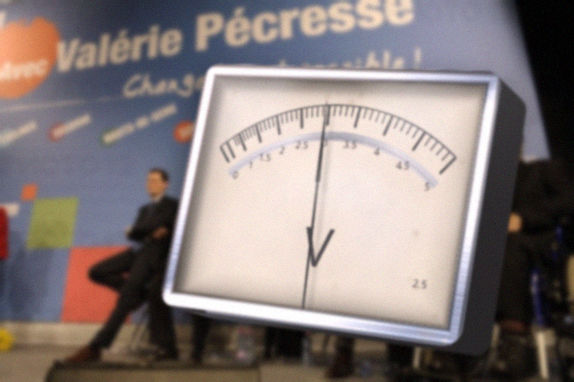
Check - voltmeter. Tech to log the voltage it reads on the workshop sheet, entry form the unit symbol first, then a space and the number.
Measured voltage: V 3
